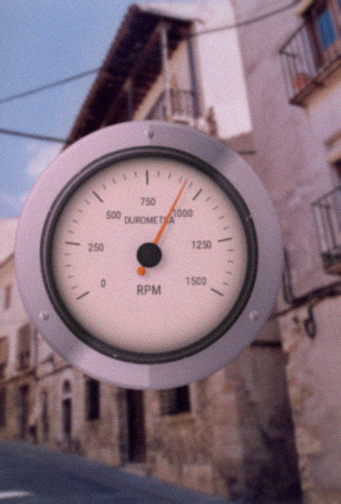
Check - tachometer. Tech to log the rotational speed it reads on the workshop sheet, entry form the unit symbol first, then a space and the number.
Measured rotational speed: rpm 925
